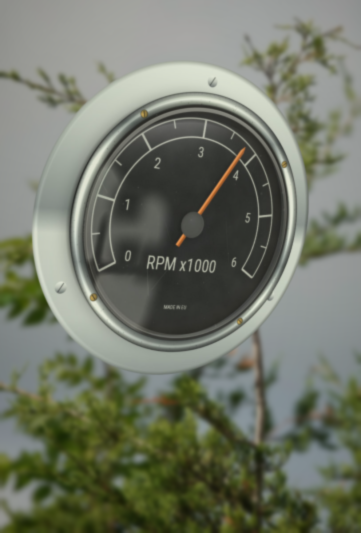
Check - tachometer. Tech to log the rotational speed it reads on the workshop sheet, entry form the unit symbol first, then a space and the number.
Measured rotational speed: rpm 3750
